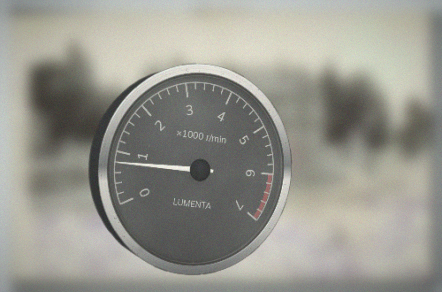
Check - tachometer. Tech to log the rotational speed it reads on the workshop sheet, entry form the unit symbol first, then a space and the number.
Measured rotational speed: rpm 800
